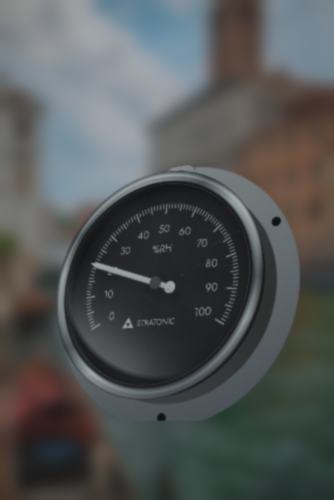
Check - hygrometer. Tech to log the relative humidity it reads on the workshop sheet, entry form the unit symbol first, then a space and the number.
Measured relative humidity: % 20
